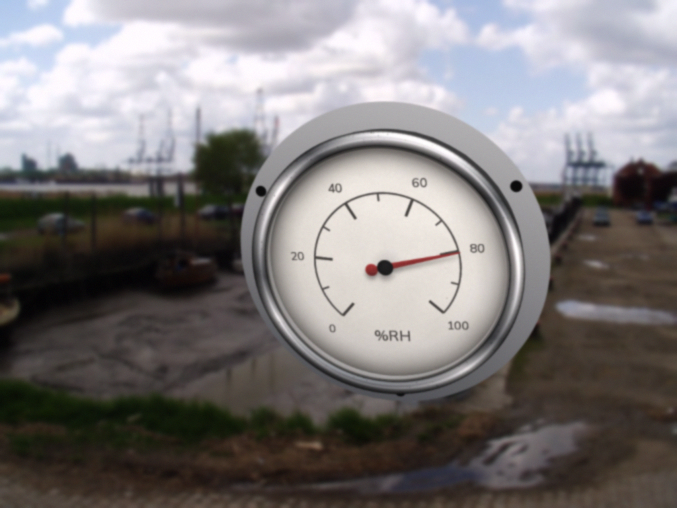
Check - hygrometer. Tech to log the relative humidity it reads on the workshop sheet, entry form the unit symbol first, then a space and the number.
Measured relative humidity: % 80
